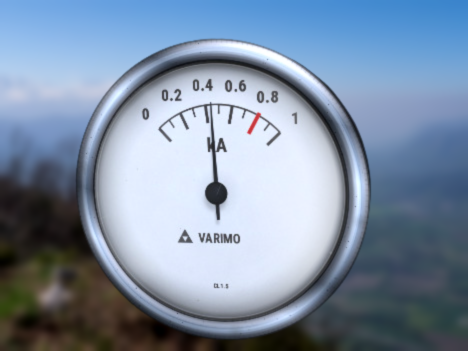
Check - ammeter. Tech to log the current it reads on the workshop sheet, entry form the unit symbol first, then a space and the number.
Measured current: kA 0.45
